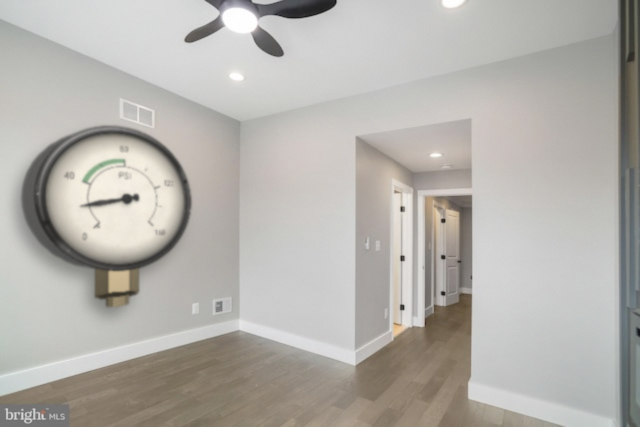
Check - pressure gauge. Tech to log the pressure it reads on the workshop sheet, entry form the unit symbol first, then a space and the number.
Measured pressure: psi 20
